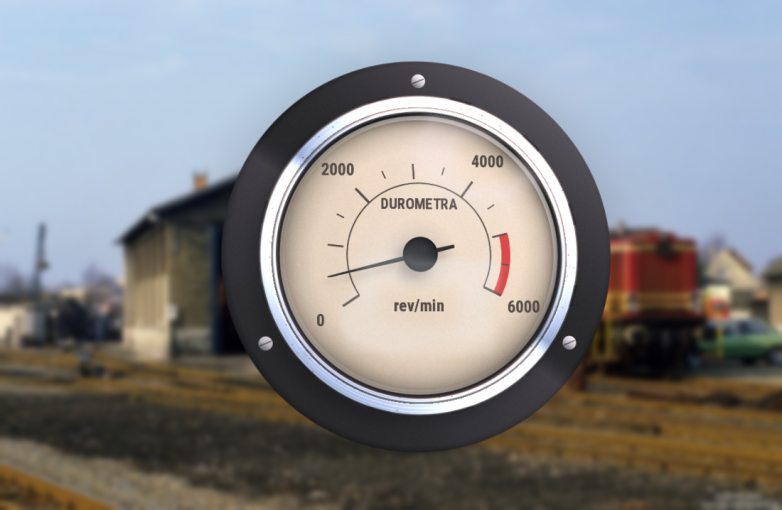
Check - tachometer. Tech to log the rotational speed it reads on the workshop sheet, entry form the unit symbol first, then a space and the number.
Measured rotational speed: rpm 500
